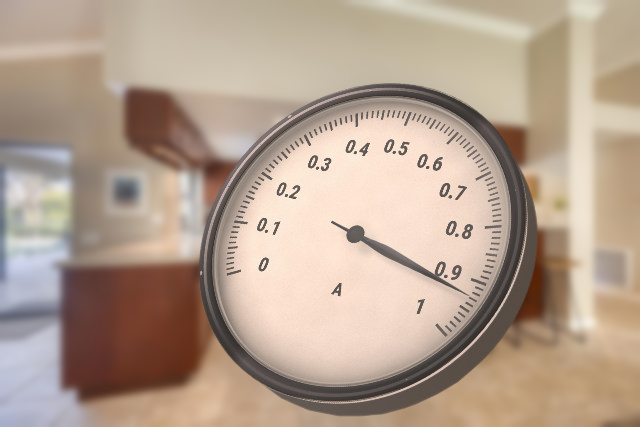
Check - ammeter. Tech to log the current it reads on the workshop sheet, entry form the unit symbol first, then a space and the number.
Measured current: A 0.93
